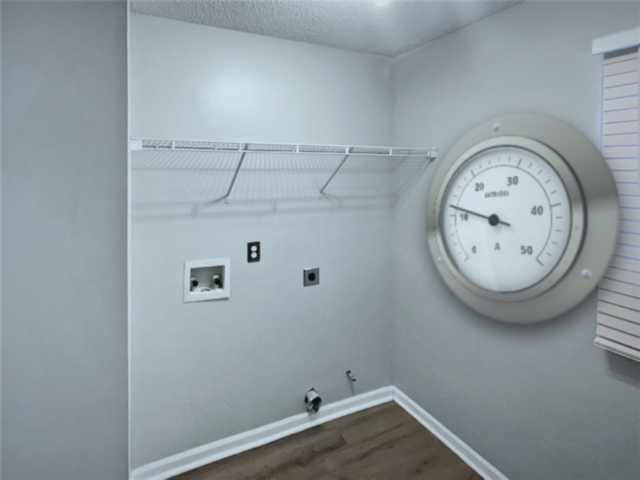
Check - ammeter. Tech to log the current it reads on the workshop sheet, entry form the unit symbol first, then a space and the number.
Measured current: A 12
